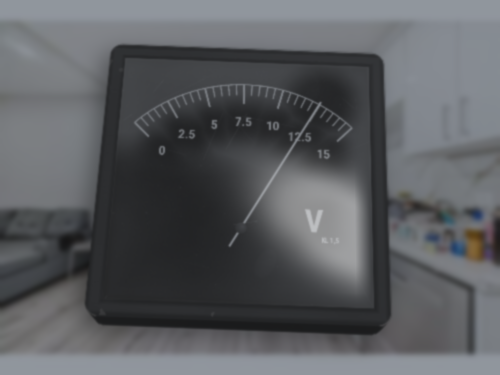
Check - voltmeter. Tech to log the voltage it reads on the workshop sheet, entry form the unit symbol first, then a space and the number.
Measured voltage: V 12.5
